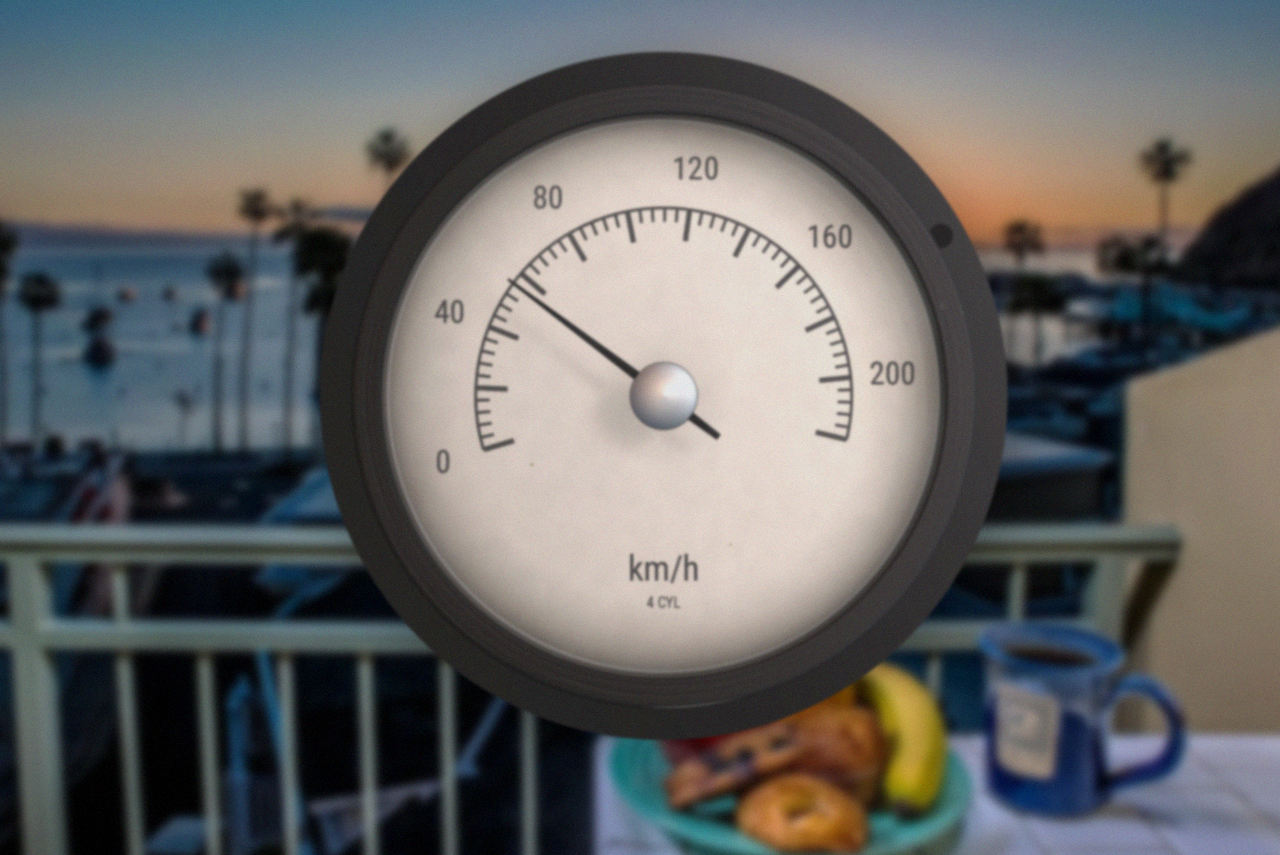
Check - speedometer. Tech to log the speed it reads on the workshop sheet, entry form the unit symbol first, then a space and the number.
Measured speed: km/h 56
